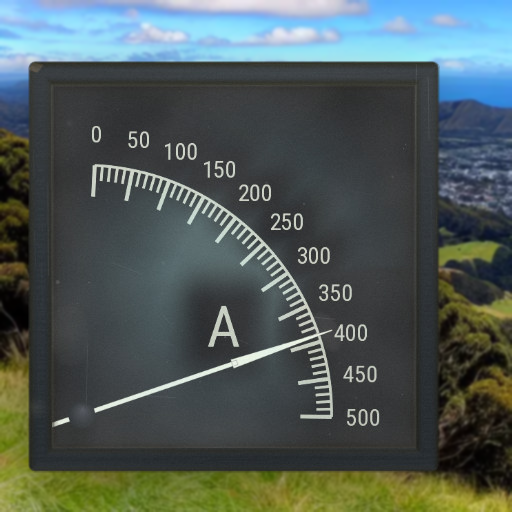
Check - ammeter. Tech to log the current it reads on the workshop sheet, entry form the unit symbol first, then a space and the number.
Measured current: A 390
